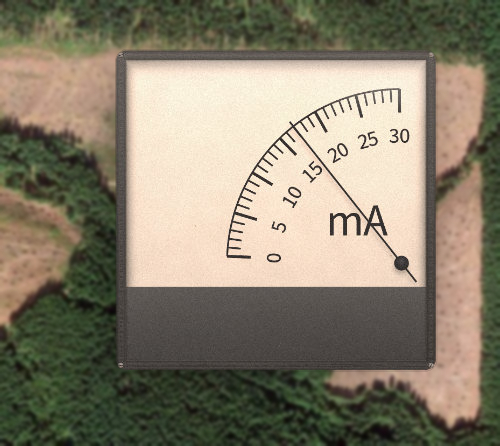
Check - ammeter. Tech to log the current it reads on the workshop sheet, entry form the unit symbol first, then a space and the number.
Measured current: mA 17
